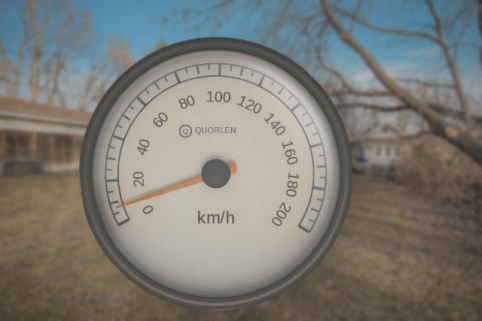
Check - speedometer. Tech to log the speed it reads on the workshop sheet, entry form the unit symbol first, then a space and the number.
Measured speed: km/h 7.5
